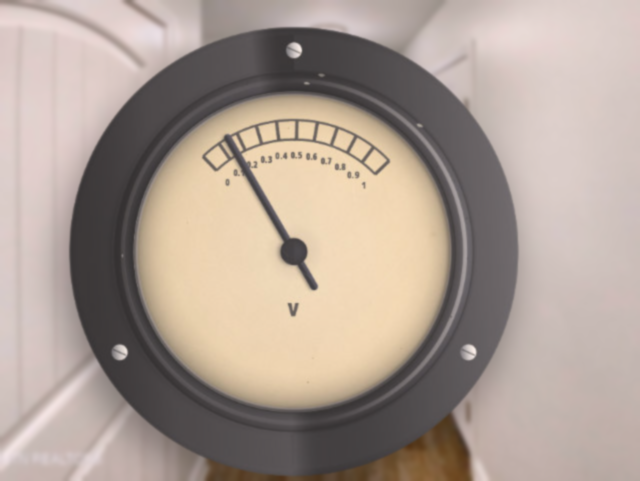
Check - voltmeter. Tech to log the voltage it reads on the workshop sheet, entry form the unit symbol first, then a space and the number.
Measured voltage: V 0.15
